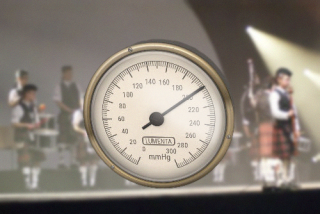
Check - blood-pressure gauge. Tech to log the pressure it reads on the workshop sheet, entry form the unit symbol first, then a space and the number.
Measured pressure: mmHg 200
